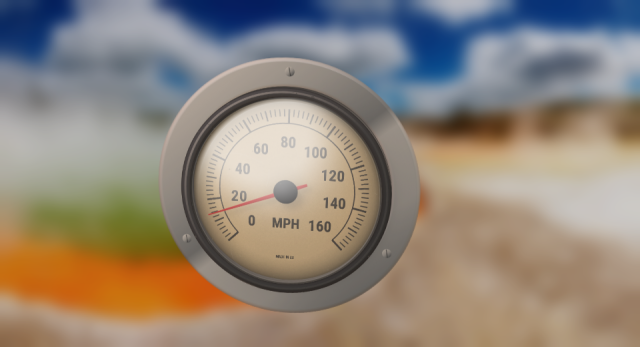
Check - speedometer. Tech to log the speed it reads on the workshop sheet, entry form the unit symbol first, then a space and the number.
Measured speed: mph 14
